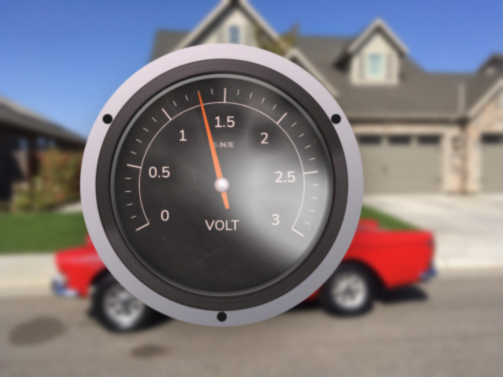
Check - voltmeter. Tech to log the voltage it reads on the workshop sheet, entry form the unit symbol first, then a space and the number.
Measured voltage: V 1.3
